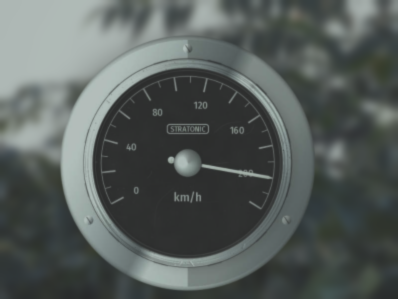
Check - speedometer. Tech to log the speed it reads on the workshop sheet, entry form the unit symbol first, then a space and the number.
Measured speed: km/h 200
